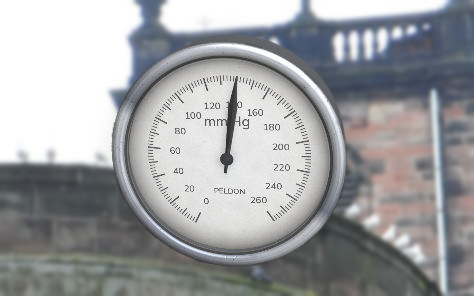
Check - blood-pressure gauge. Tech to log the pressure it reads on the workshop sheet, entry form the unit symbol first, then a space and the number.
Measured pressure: mmHg 140
